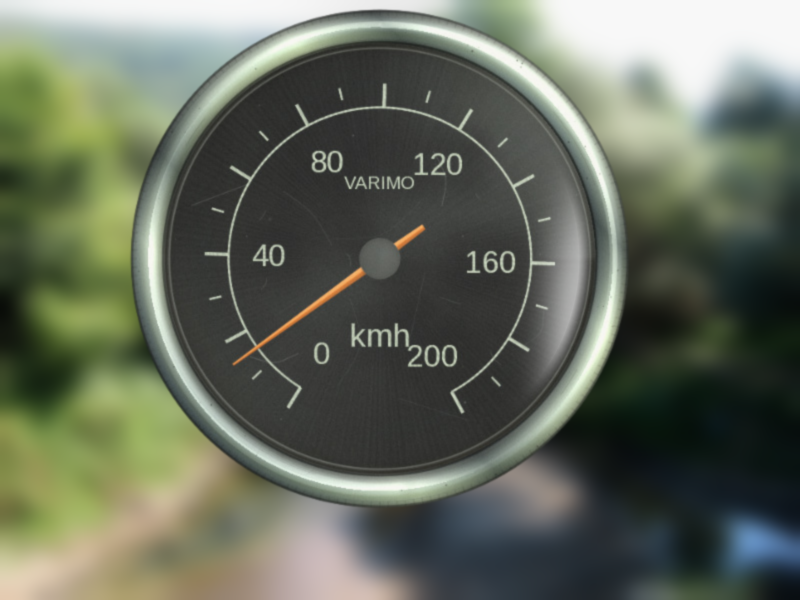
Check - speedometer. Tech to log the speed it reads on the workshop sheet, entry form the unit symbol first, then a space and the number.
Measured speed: km/h 15
